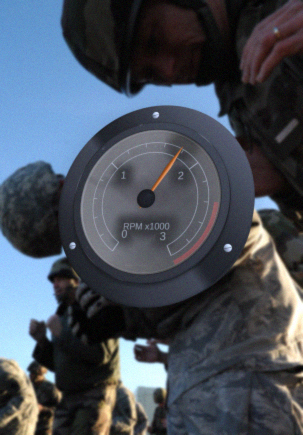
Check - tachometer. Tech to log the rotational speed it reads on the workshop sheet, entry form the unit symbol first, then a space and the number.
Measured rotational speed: rpm 1800
